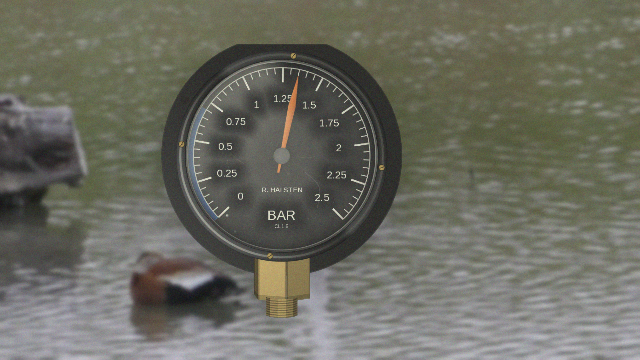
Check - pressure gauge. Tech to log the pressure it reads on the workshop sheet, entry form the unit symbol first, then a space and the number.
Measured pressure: bar 1.35
